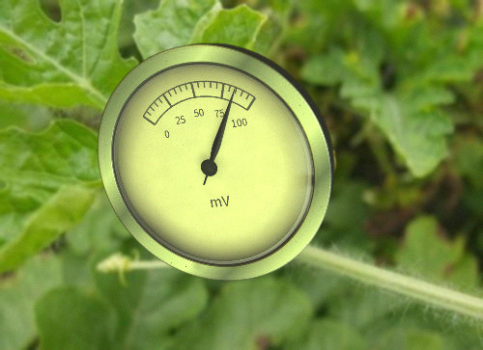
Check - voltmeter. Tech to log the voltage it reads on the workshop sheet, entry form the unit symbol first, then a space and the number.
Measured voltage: mV 85
